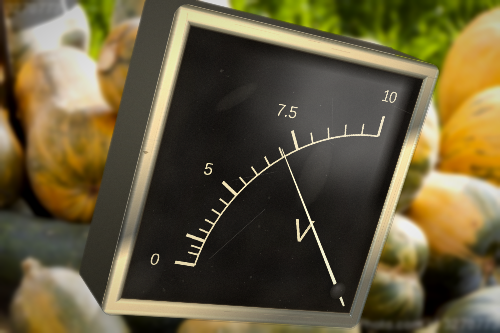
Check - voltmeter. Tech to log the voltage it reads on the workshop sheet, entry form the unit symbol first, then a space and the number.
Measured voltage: V 7
